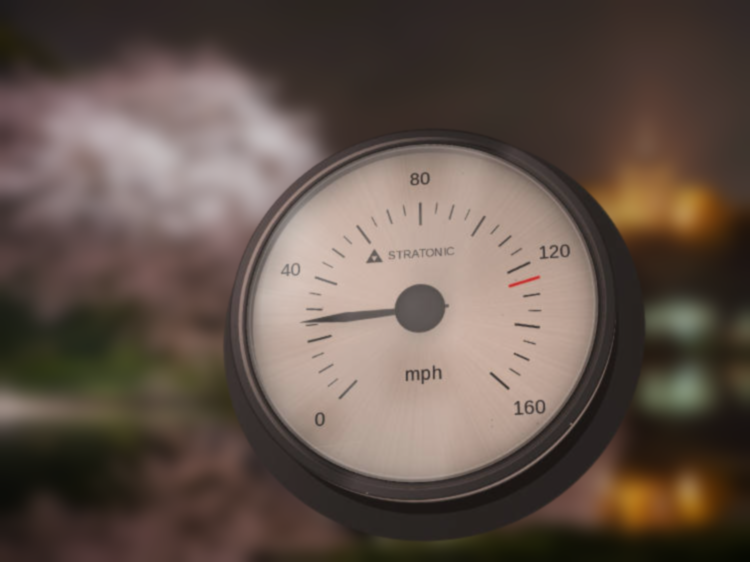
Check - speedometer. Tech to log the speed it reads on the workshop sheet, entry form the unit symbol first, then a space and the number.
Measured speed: mph 25
